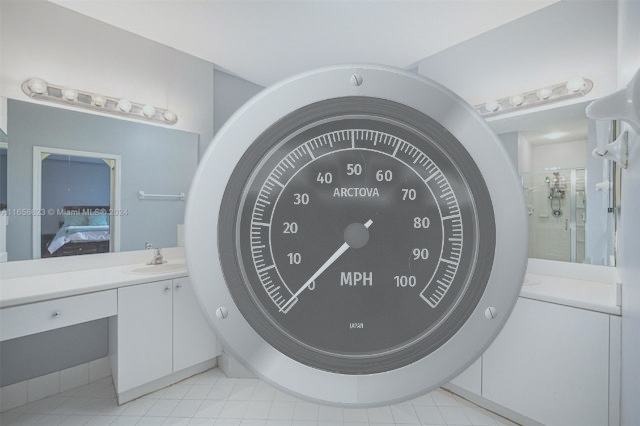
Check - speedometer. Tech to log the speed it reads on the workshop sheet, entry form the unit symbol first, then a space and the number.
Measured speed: mph 1
